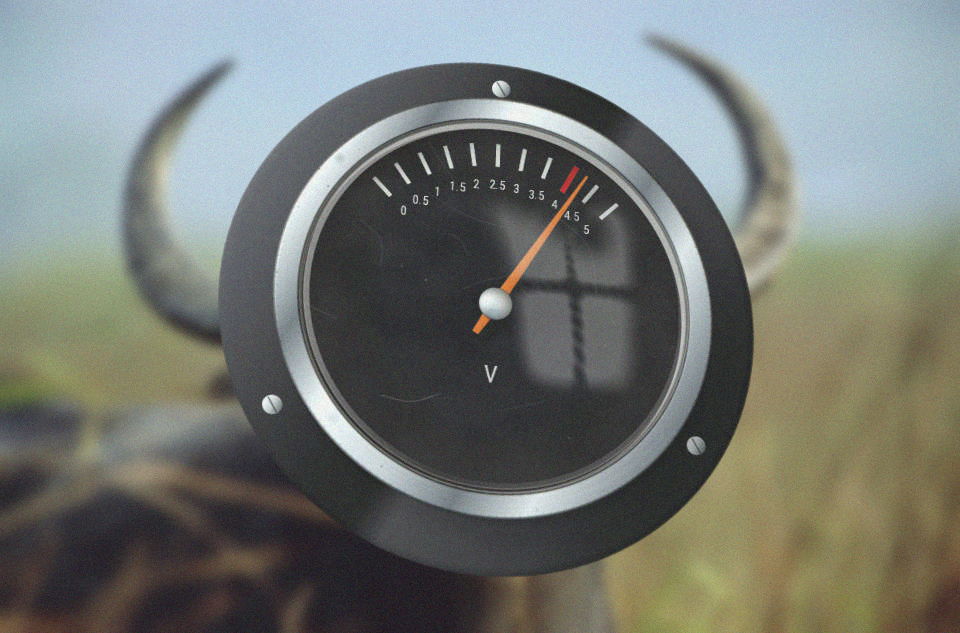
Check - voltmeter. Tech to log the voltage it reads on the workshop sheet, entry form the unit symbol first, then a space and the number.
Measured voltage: V 4.25
